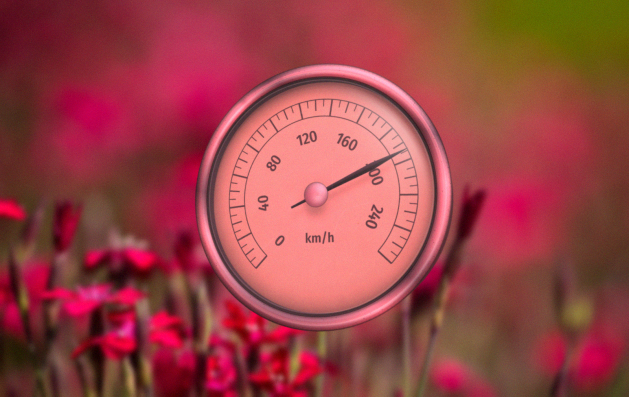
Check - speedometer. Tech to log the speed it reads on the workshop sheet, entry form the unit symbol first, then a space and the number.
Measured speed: km/h 195
